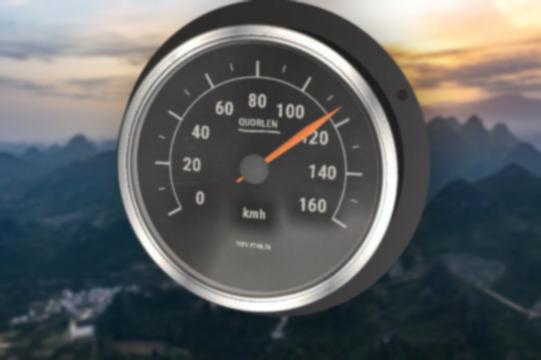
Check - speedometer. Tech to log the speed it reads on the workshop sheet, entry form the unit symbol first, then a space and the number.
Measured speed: km/h 115
